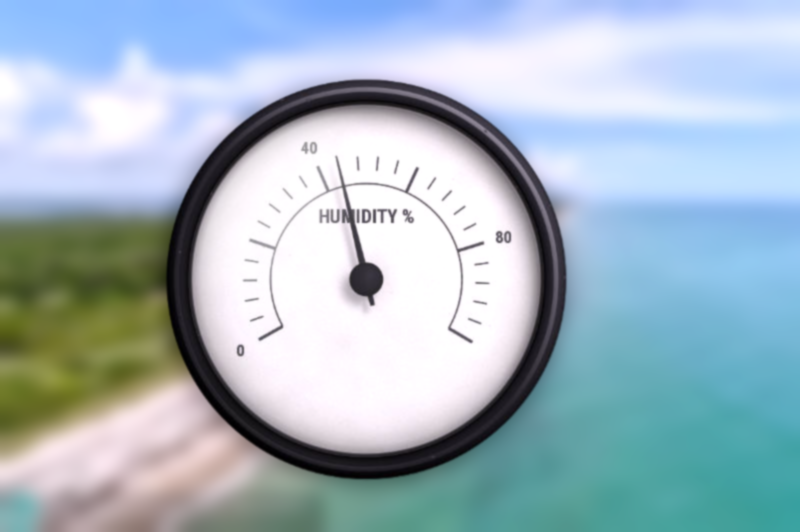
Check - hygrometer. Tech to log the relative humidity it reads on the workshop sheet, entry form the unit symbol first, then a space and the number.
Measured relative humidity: % 44
